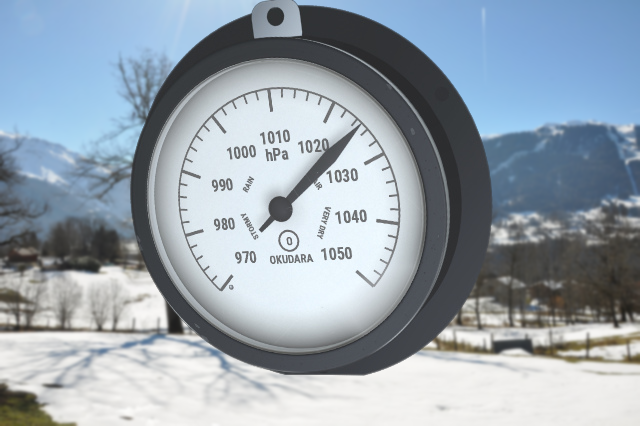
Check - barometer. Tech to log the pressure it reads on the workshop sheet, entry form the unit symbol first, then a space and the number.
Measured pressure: hPa 1025
